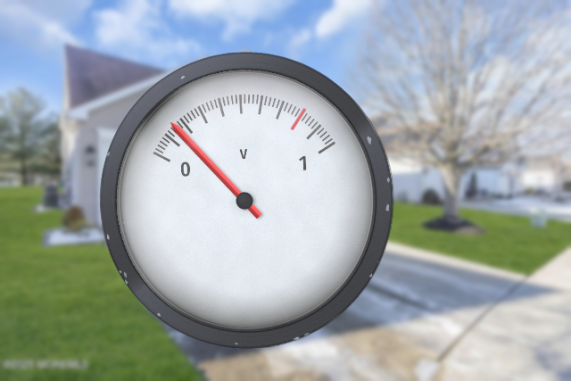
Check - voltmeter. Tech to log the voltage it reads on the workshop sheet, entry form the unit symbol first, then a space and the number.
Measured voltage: V 0.16
